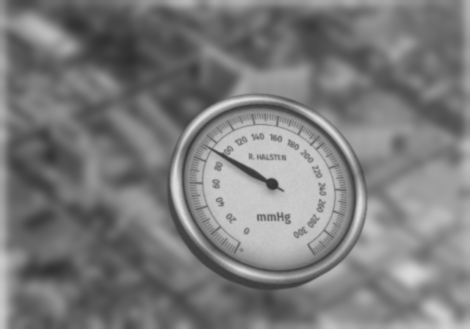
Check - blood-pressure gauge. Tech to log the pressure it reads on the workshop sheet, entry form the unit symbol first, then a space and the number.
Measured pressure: mmHg 90
